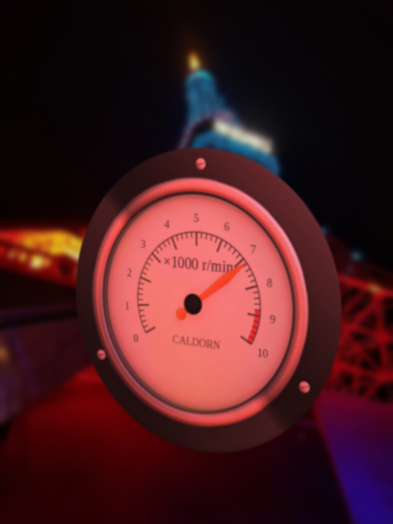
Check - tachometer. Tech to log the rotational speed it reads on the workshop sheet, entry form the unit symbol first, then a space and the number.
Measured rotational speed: rpm 7200
